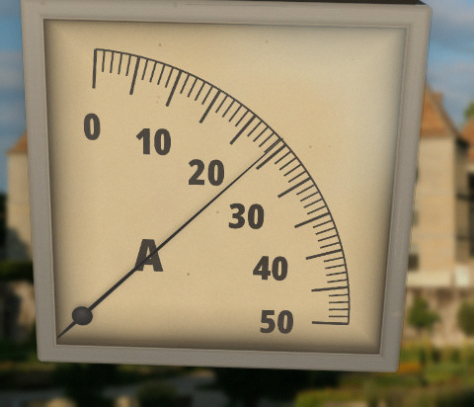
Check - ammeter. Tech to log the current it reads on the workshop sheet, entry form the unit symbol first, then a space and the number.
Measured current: A 24
